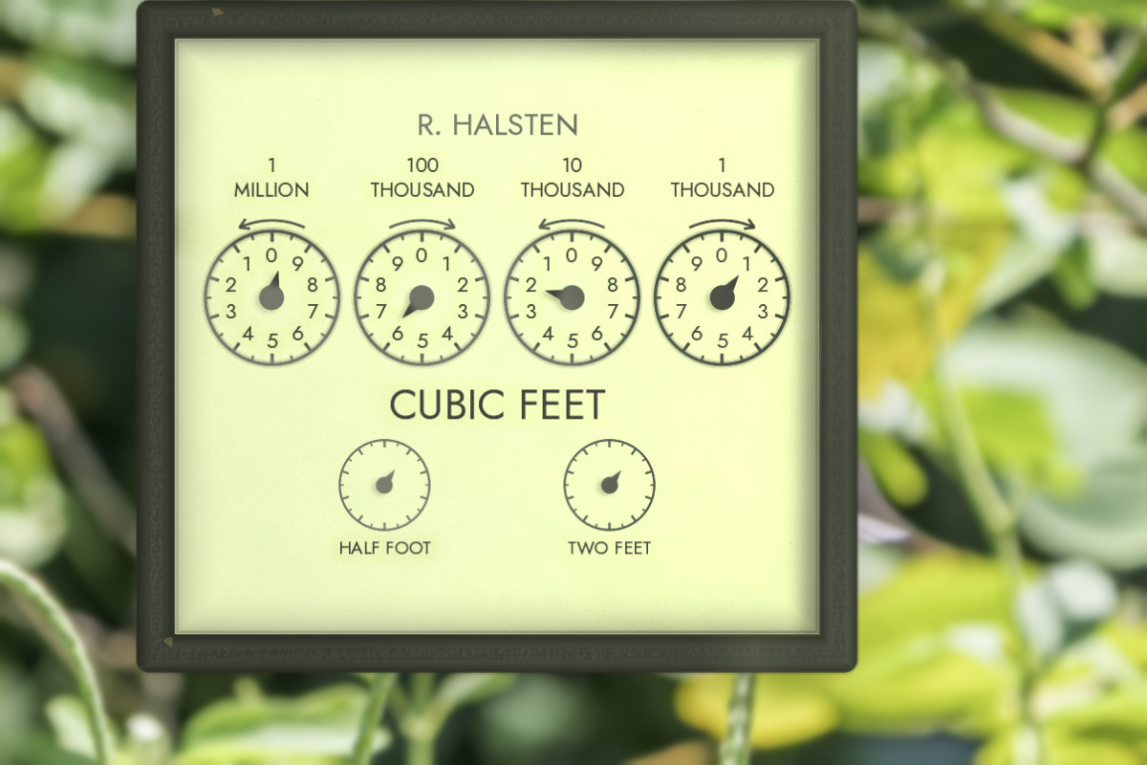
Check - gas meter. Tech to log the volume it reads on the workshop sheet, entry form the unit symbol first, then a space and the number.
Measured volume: ft³ 962100
